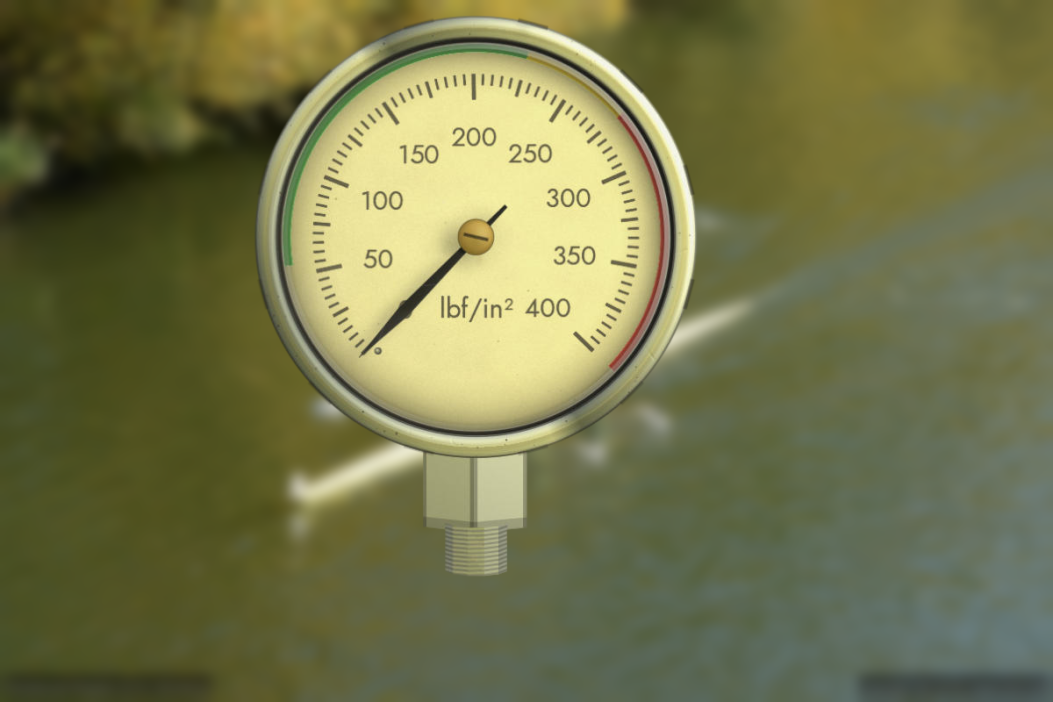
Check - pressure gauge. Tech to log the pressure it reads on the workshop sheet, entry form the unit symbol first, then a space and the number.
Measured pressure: psi 0
